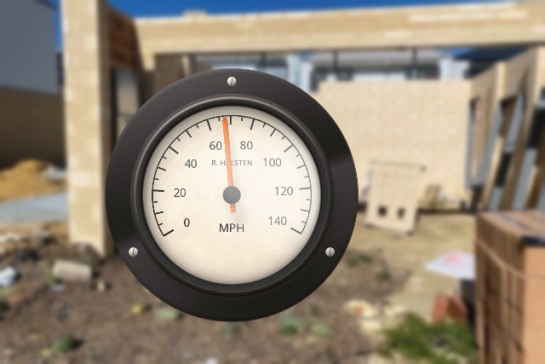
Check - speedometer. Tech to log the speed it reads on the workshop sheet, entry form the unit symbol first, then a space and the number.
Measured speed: mph 67.5
